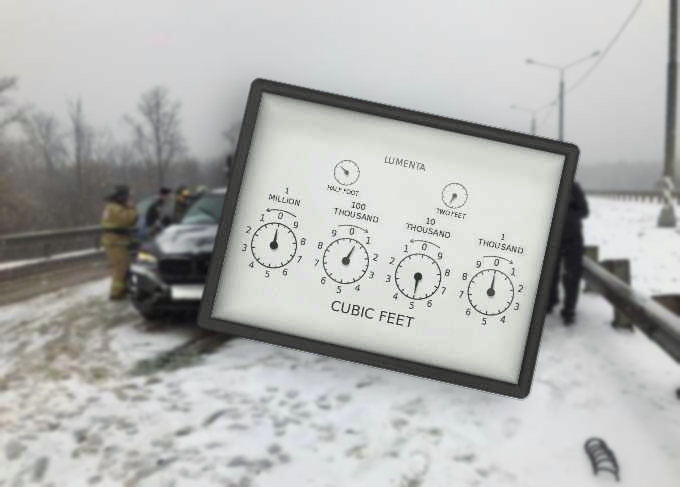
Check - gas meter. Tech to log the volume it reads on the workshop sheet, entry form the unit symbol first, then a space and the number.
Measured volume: ft³ 5000
